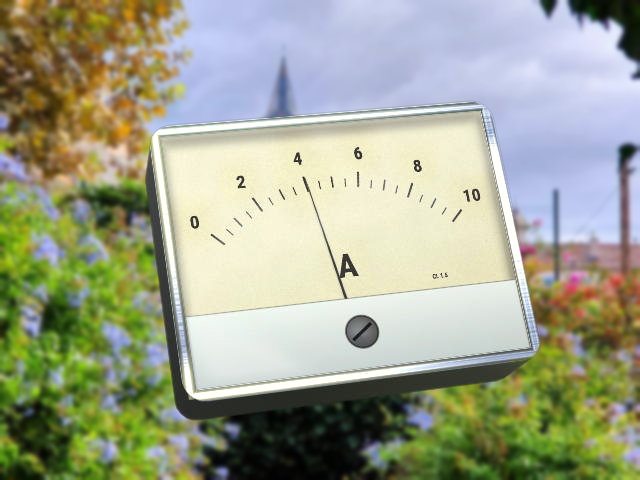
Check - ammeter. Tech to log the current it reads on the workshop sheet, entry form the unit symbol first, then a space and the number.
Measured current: A 4
